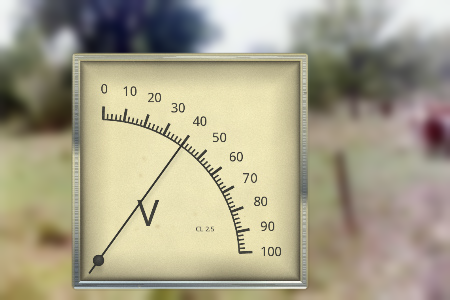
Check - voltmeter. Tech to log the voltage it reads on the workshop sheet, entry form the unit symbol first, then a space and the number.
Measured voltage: V 40
